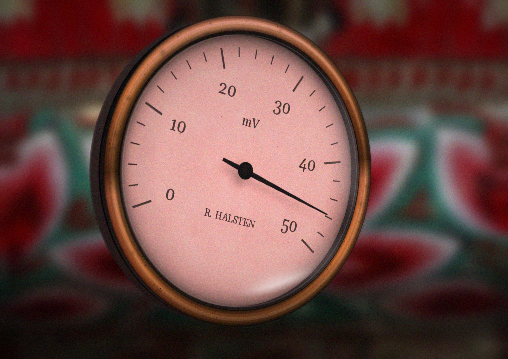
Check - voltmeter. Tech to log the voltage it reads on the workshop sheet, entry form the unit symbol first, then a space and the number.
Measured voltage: mV 46
